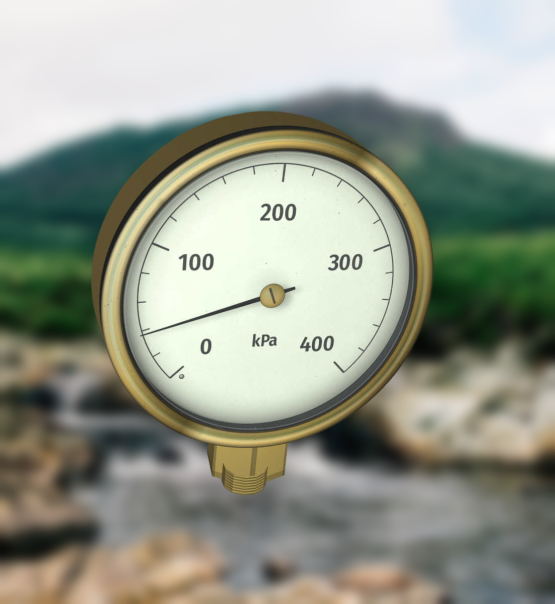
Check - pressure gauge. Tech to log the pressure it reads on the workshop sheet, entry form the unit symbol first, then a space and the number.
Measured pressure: kPa 40
